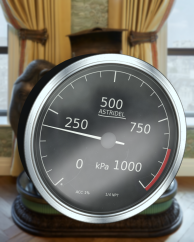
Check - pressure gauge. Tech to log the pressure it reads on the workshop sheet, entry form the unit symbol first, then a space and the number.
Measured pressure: kPa 200
